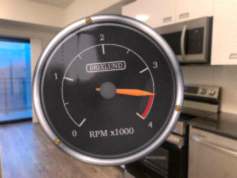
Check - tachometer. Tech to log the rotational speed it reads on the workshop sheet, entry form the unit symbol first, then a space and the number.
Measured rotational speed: rpm 3500
